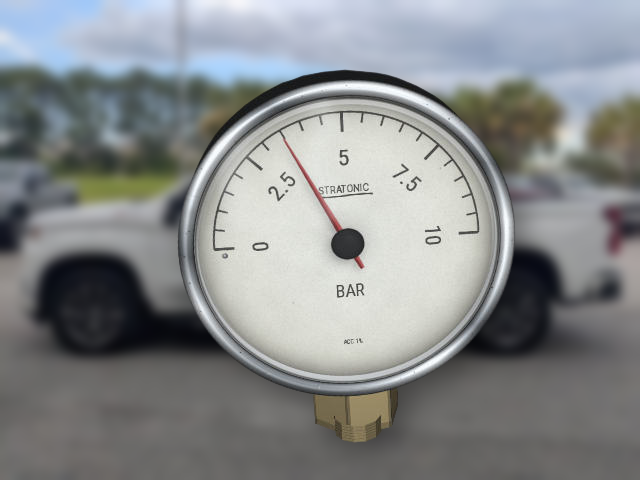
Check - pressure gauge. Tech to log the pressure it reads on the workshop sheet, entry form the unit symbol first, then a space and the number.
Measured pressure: bar 3.5
